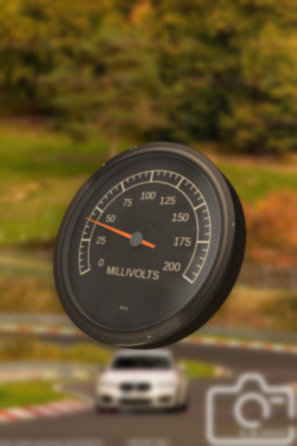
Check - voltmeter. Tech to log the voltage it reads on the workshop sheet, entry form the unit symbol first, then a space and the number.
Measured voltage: mV 40
